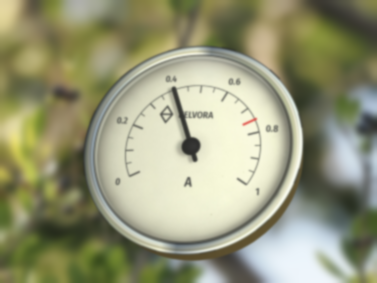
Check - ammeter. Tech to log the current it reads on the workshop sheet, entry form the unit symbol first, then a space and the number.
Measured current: A 0.4
